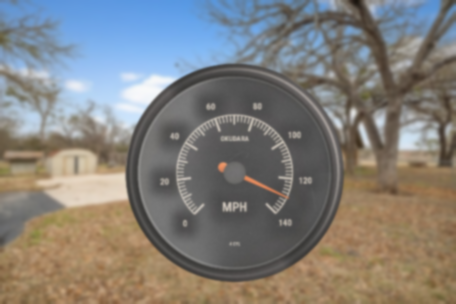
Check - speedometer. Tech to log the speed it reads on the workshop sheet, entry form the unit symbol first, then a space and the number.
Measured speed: mph 130
